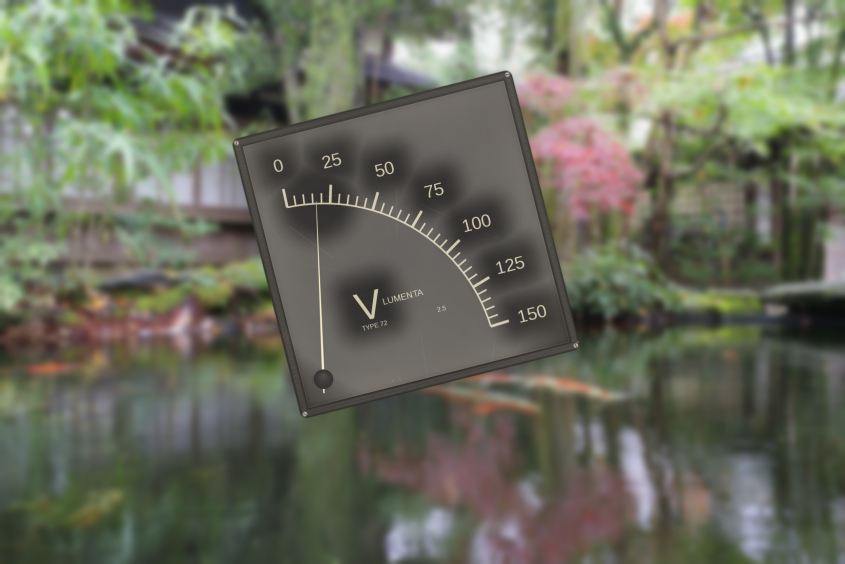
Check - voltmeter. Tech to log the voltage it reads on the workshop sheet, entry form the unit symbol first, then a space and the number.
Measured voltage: V 17.5
